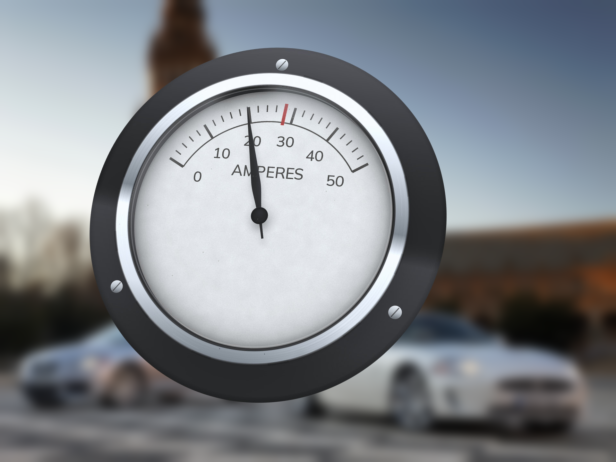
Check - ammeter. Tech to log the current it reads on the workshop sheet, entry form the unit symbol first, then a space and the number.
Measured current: A 20
